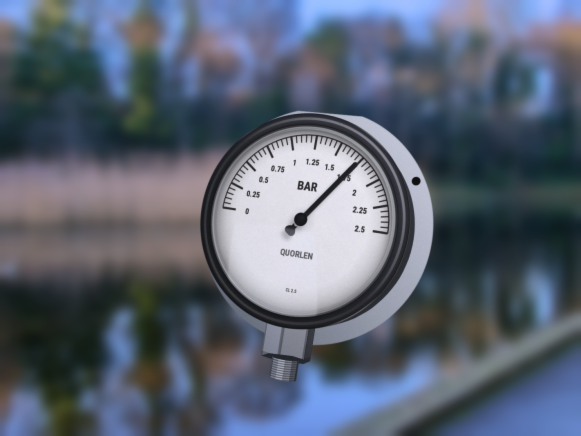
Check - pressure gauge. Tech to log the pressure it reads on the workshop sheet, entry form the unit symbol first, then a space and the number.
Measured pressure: bar 1.75
